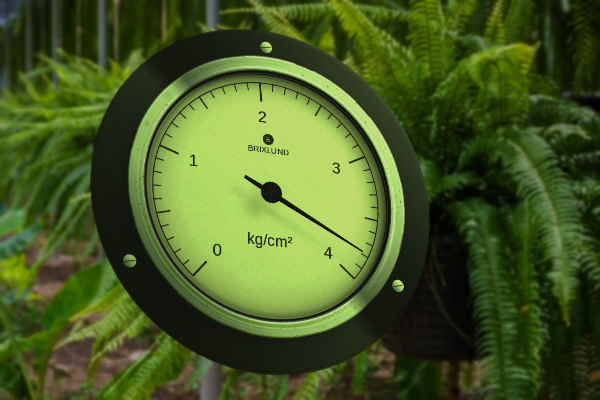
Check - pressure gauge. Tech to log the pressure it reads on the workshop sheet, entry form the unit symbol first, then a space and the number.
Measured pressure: kg/cm² 3.8
